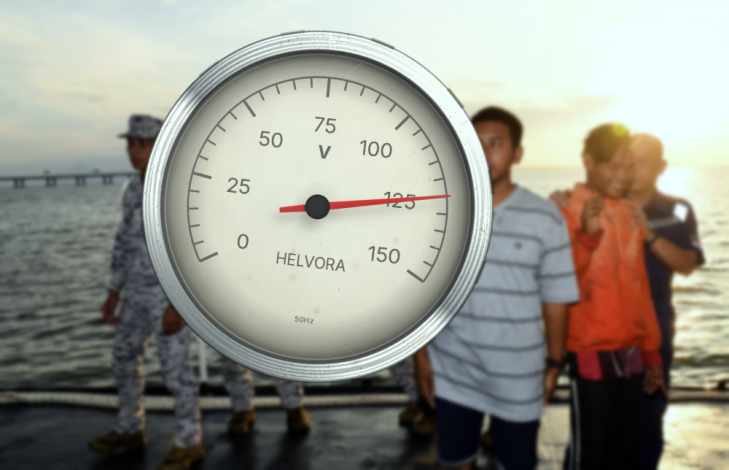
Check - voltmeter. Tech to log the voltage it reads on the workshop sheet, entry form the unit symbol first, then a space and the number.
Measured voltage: V 125
